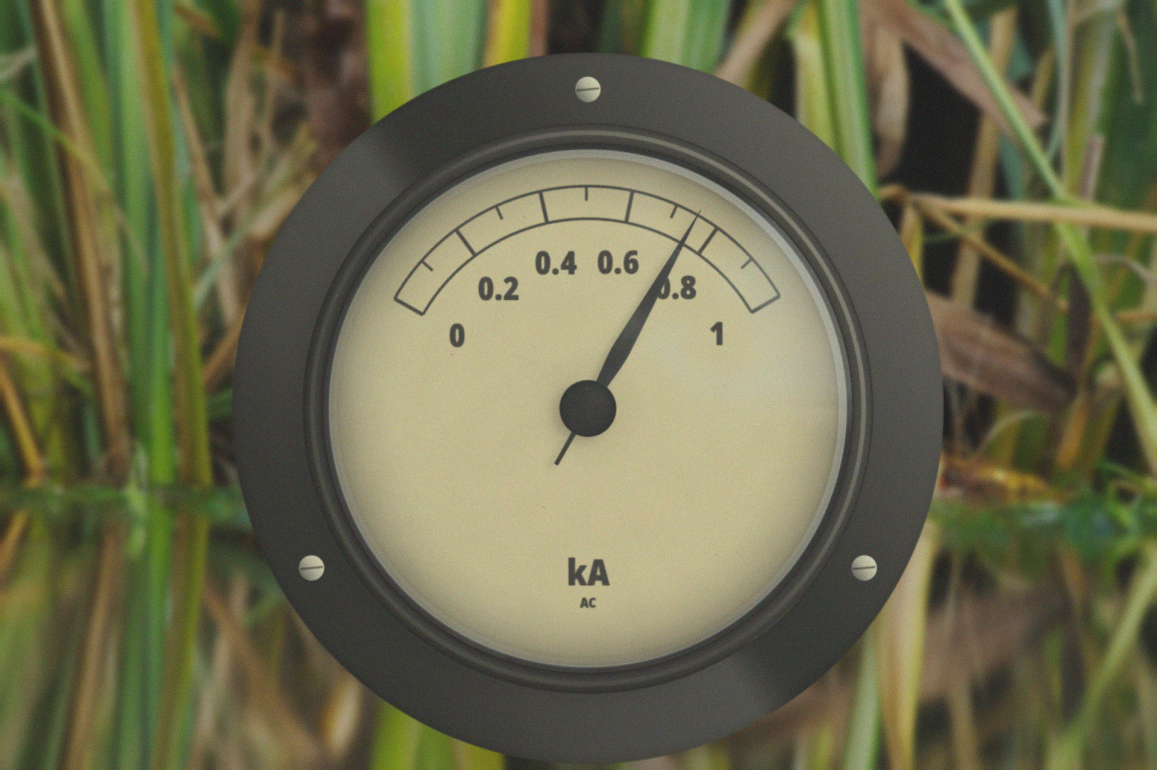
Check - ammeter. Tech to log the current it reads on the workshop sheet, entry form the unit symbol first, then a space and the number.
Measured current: kA 0.75
